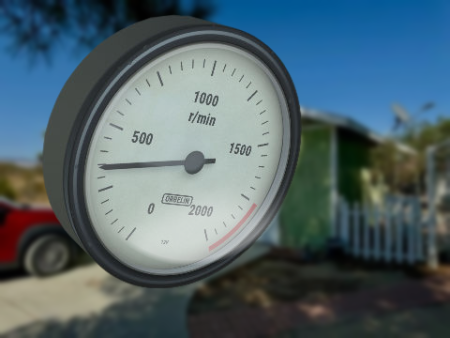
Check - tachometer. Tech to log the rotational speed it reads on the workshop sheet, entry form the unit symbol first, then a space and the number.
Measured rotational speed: rpm 350
